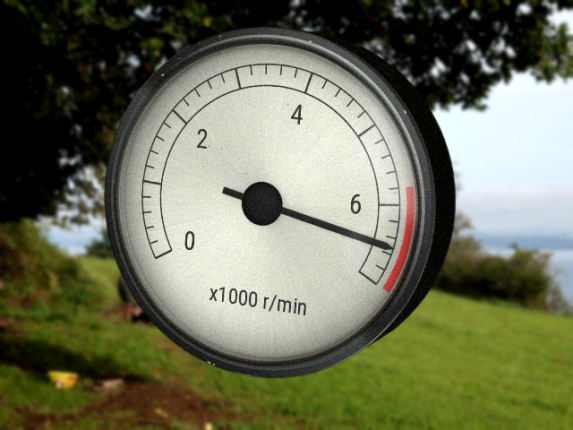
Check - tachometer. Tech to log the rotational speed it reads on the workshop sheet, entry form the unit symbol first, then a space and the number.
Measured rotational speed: rpm 6500
